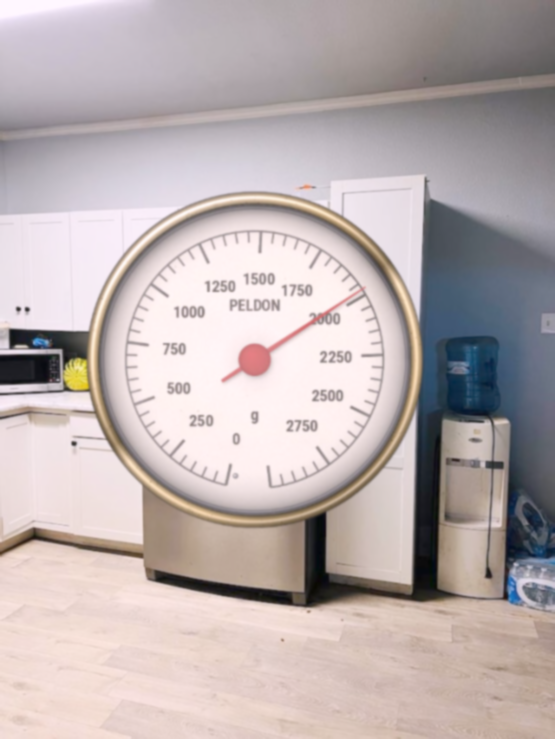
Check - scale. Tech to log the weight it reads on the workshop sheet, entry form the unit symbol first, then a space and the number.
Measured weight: g 1975
